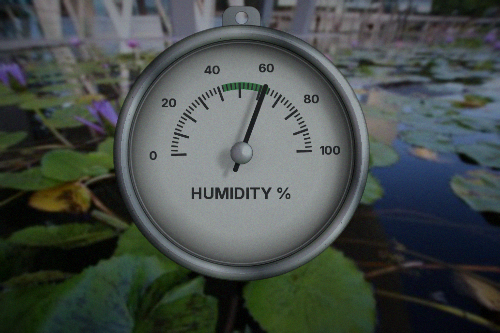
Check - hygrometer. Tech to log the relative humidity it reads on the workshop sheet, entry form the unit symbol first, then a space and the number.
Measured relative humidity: % 62
